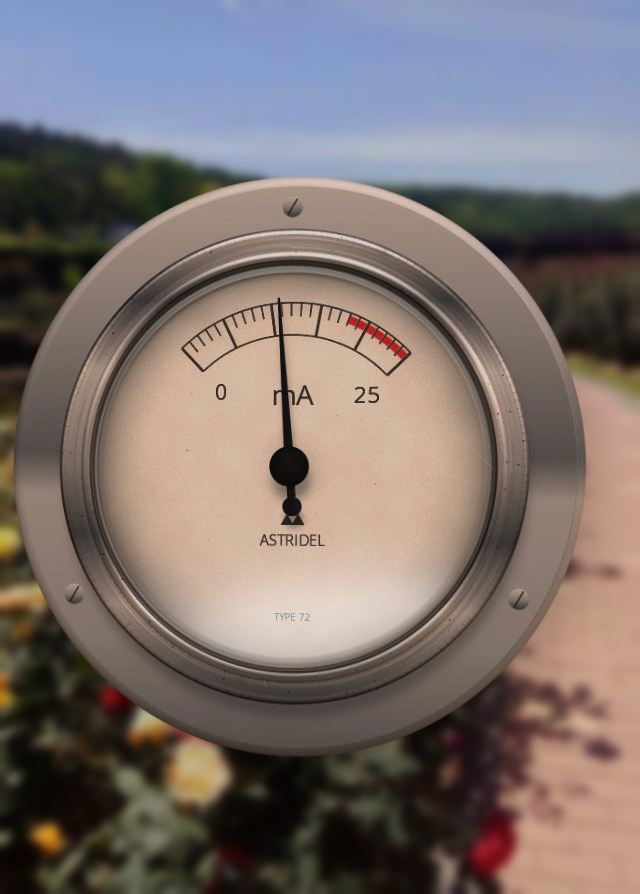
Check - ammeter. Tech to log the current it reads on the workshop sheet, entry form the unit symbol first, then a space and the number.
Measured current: mA 11
